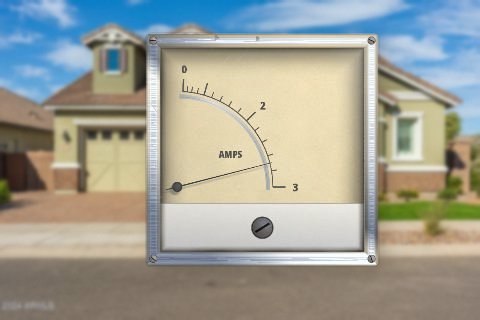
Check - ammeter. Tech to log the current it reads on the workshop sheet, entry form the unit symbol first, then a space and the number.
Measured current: A 2.7
